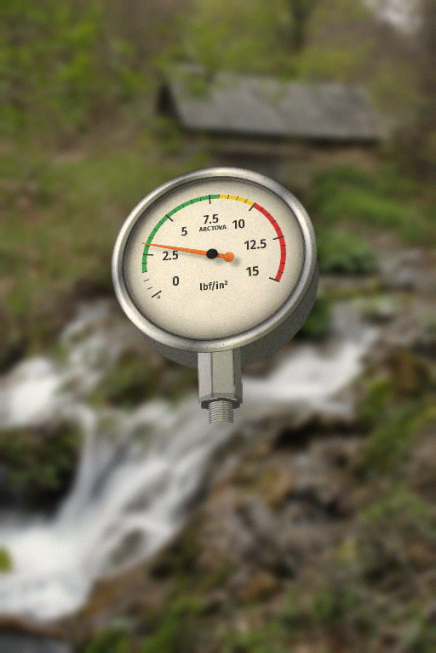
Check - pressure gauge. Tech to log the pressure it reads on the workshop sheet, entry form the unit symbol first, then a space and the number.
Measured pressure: psi 3
